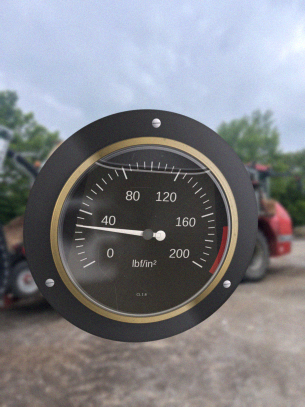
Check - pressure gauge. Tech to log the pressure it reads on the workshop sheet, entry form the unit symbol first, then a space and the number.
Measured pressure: psi 30
